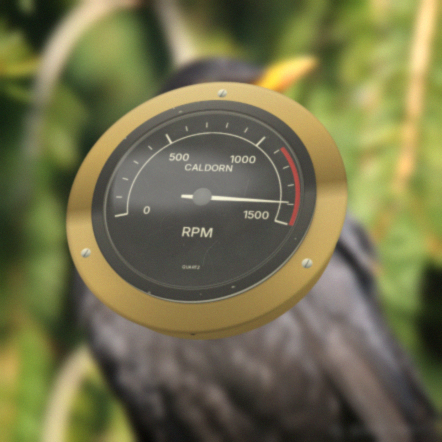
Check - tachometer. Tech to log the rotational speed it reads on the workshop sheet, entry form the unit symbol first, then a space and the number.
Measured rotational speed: rpm 1400
